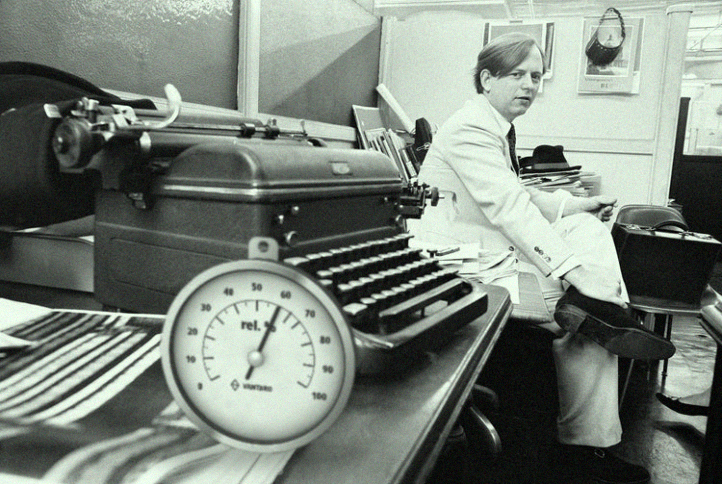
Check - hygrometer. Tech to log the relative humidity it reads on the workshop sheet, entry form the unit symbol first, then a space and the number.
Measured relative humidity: % 60
